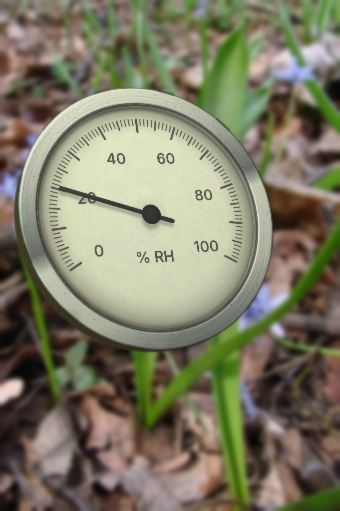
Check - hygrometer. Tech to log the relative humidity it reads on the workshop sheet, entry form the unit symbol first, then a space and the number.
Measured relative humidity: % 20
